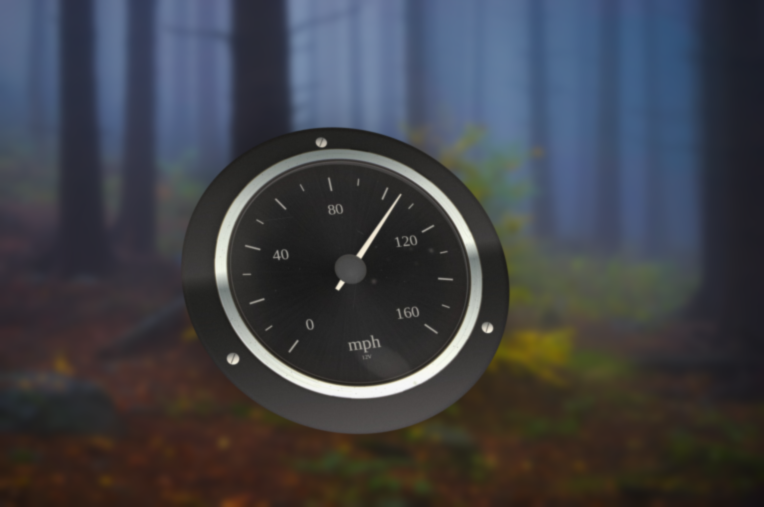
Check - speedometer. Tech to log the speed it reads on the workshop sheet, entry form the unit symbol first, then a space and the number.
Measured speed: mph 105
